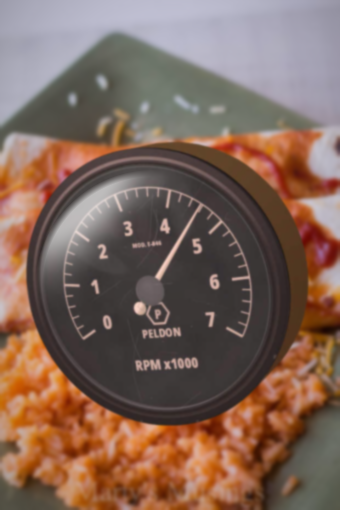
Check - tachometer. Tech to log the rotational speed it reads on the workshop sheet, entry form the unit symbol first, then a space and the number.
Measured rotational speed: rpm 4600
